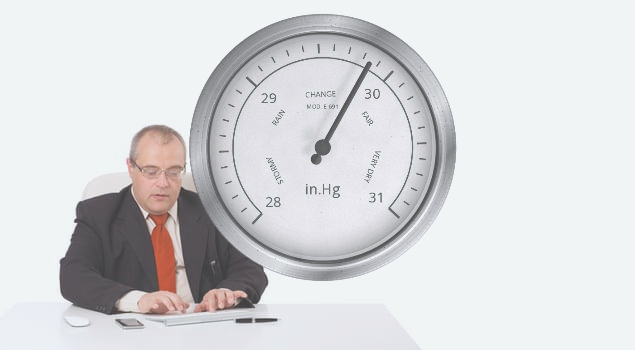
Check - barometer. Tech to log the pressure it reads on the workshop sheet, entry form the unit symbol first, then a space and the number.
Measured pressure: inHg 29.85
